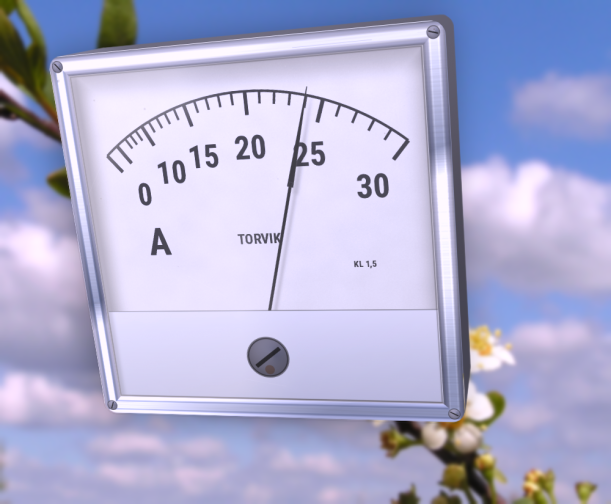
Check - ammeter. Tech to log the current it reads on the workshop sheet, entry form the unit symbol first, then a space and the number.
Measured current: A 24
